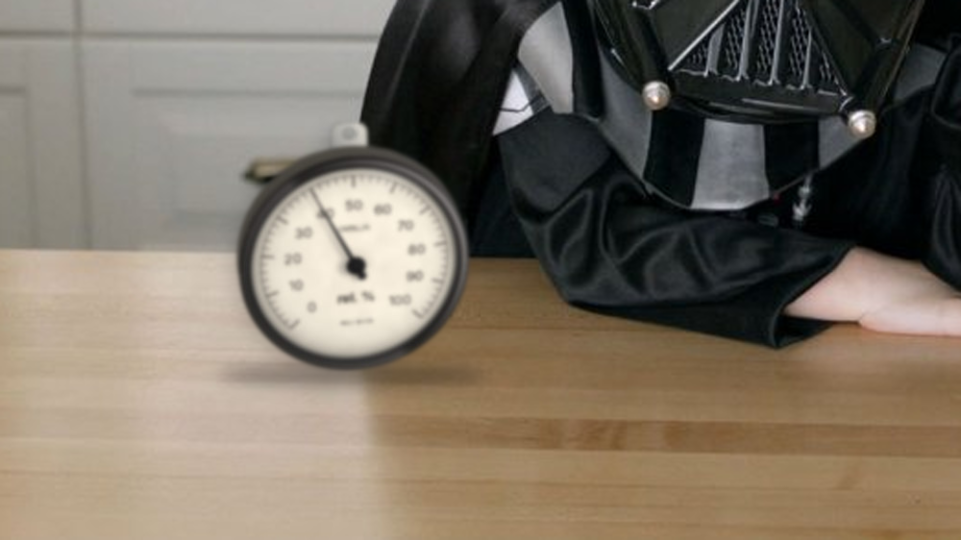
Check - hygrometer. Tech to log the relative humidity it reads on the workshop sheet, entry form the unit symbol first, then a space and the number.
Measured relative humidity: % 40
